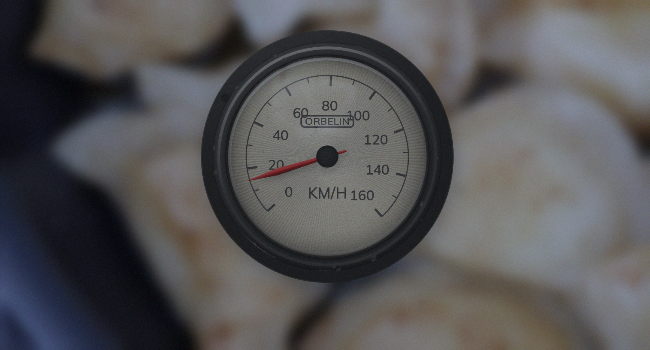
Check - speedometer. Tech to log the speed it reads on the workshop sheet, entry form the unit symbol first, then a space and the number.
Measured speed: km/h 15
